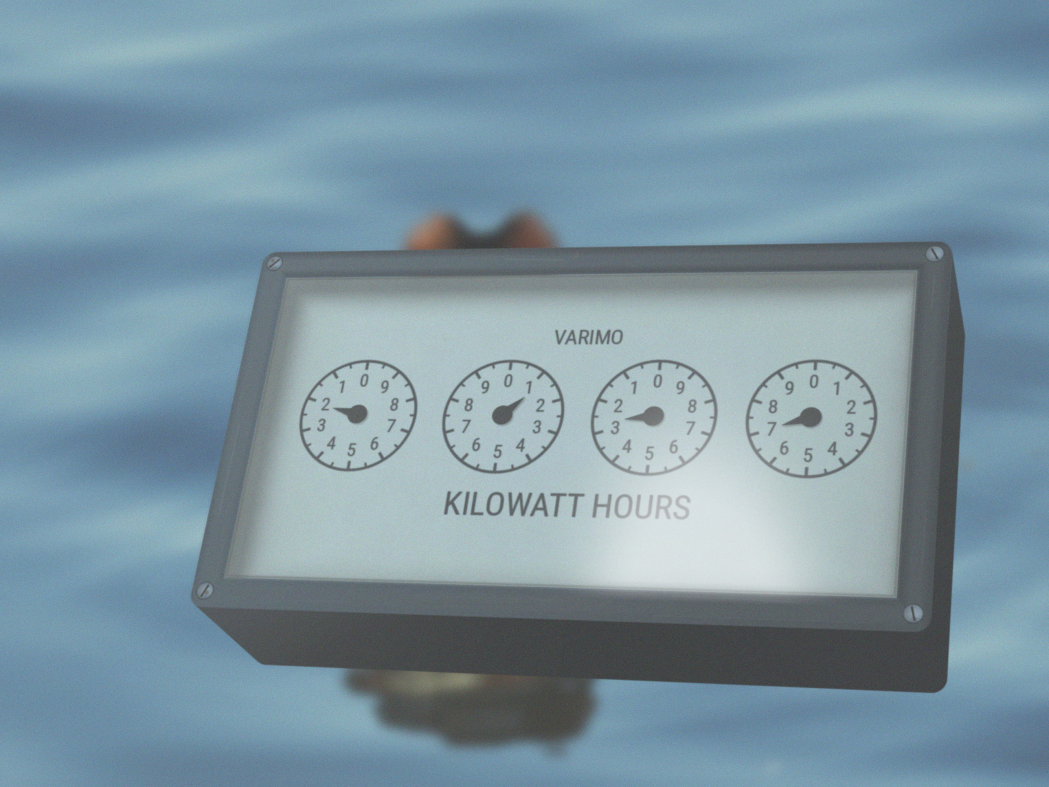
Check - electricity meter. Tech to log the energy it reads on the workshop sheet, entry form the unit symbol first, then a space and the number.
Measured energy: kWh 2127
